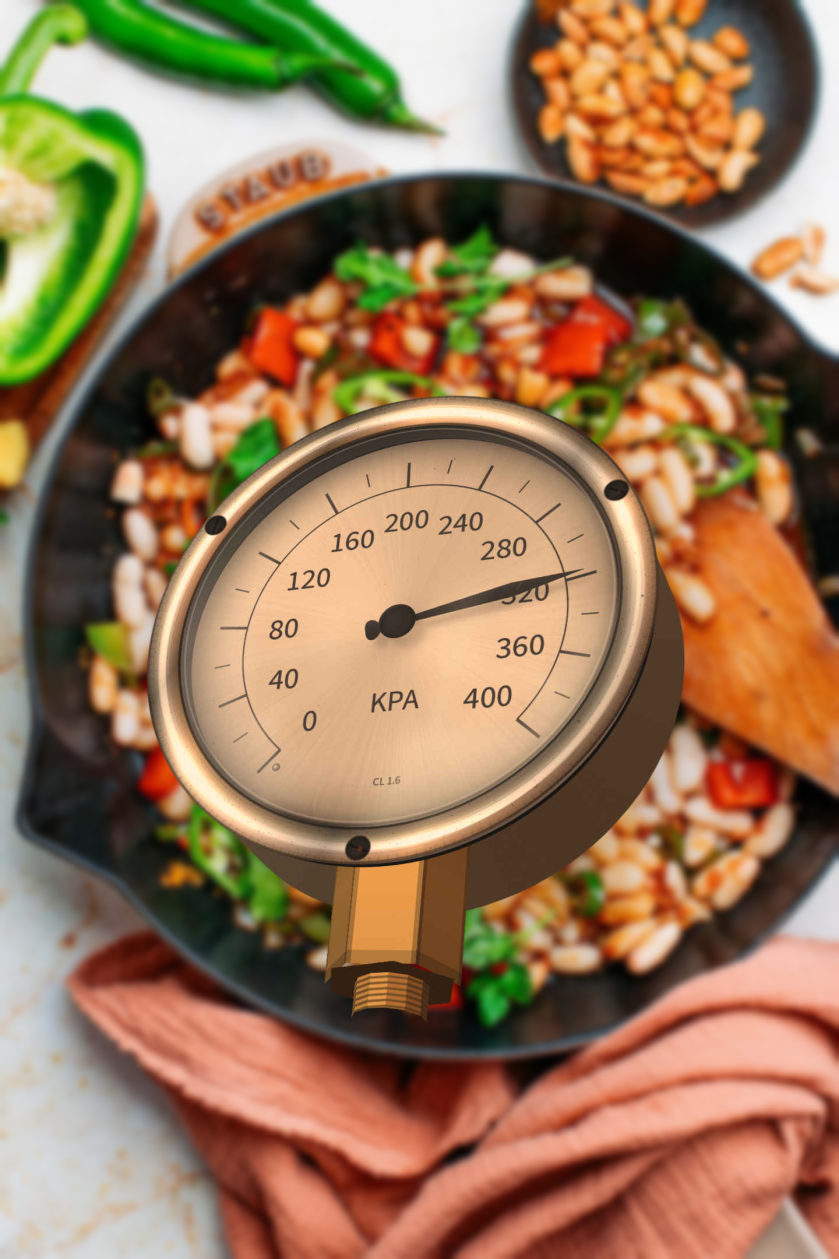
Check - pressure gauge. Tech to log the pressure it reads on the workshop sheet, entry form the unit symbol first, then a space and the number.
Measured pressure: kPa 320
